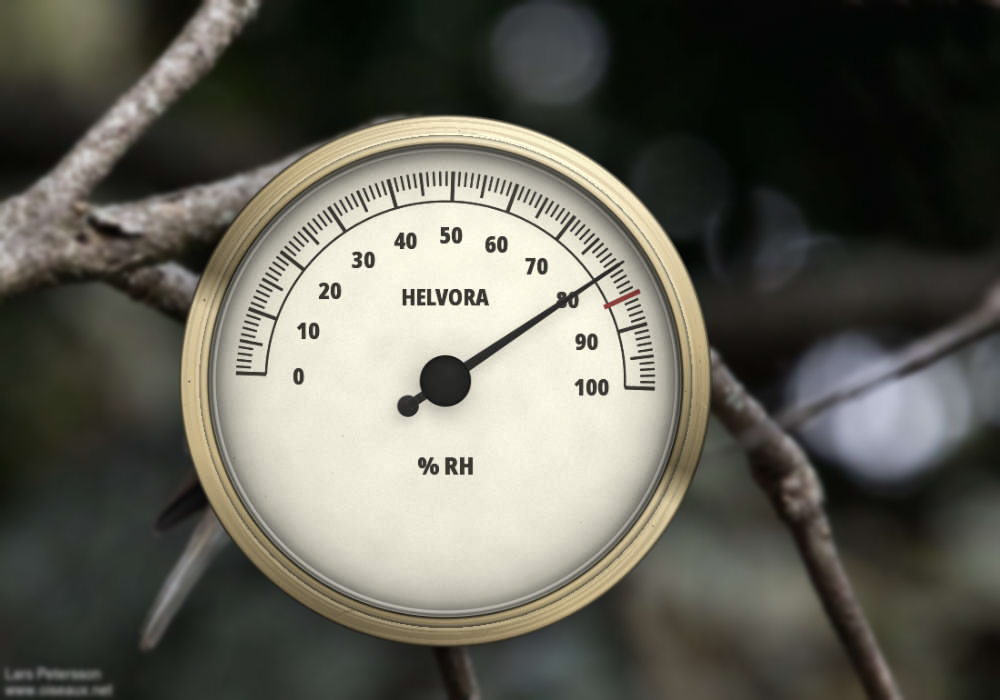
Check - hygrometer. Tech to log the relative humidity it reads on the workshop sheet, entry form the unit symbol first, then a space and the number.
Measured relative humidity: % 80
